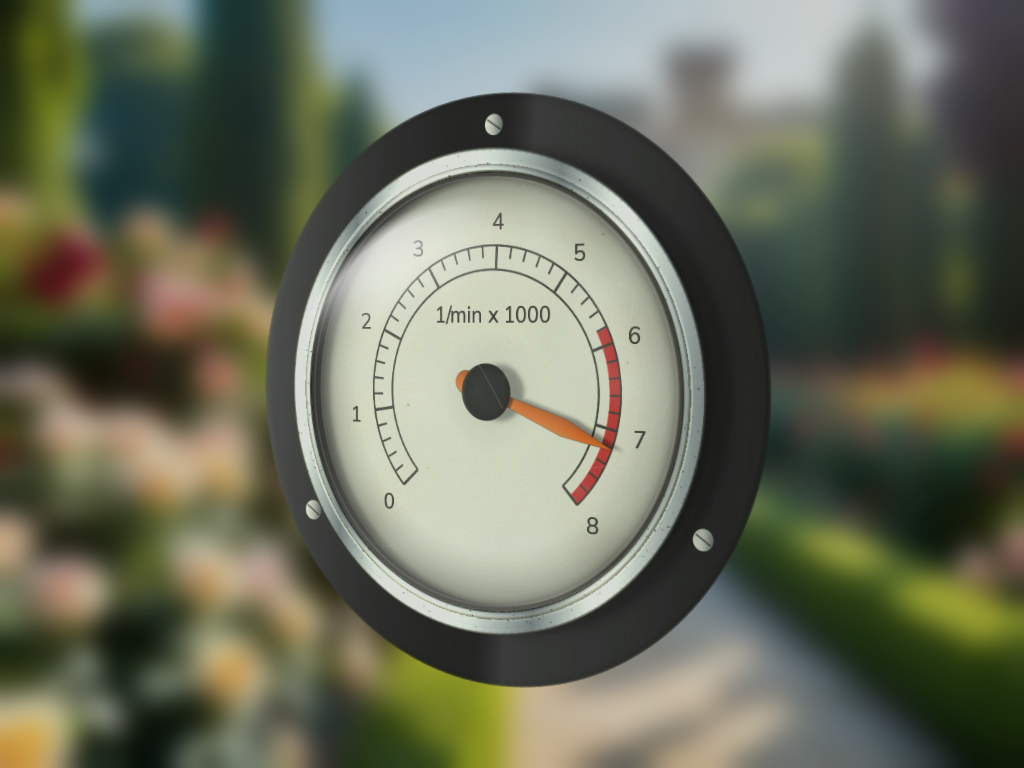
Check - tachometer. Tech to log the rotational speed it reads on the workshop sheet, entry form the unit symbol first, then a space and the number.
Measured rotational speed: rpm 7200
